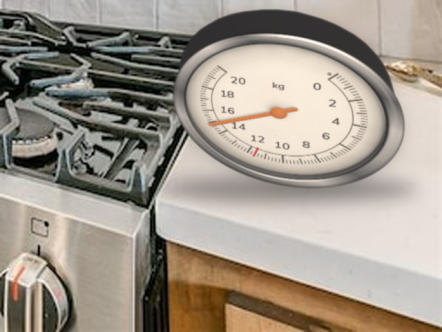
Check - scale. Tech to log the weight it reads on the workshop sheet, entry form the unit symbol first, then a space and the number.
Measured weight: kg 15
